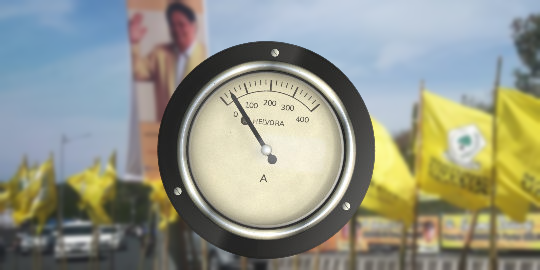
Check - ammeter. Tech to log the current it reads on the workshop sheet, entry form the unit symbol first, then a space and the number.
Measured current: A 40
